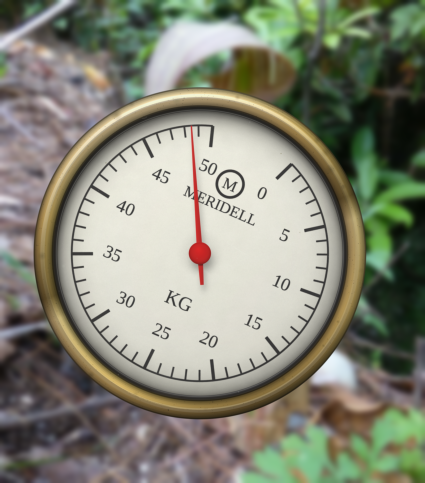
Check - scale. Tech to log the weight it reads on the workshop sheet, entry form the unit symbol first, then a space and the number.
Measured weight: kg 48.5
